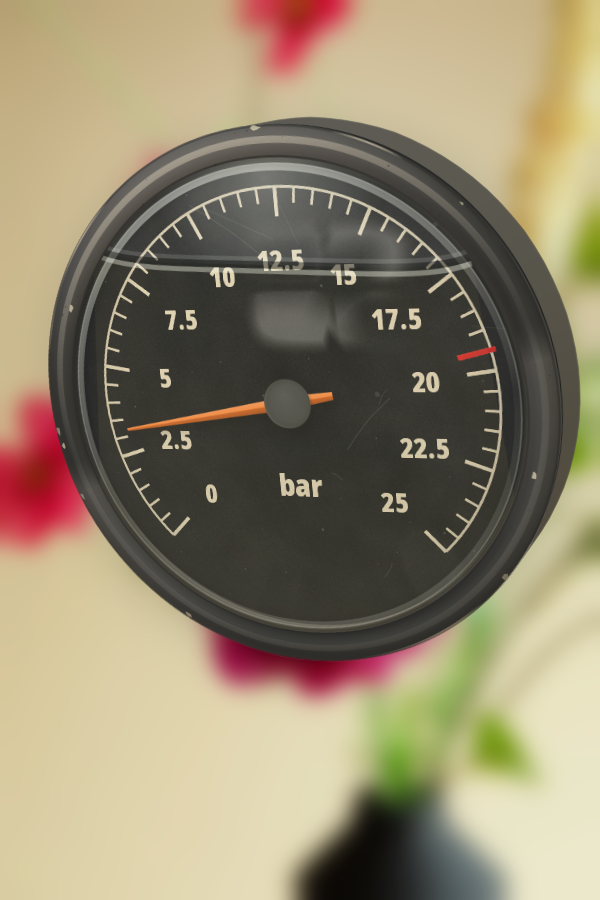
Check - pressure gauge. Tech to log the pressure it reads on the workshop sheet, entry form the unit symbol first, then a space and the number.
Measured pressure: bar 3.25
